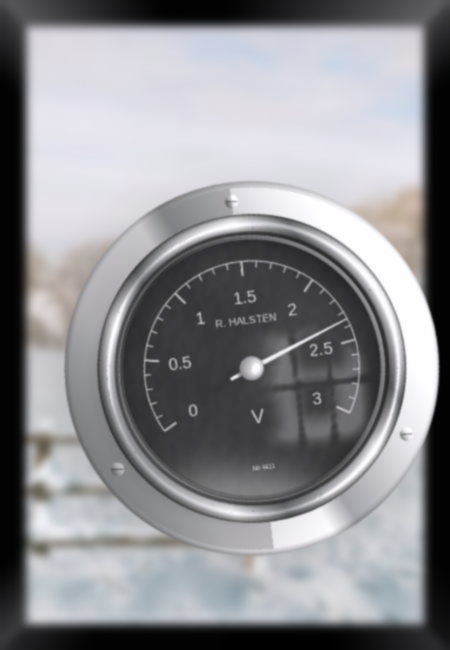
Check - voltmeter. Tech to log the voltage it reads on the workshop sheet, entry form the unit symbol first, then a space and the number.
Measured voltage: V 2.35
